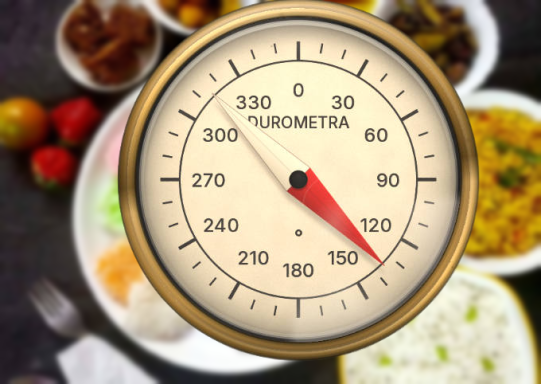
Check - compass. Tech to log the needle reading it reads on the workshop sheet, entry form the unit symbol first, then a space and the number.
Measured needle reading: ° 135
